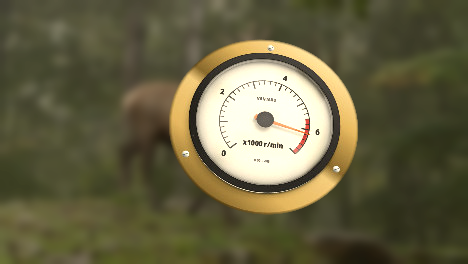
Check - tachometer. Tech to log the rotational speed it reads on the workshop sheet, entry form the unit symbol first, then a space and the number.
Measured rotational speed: rpm 6200
